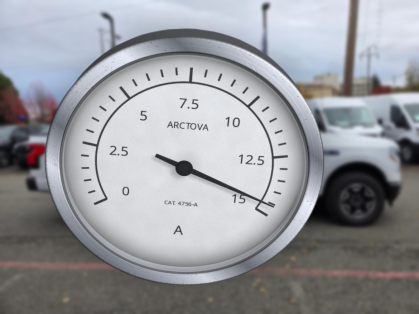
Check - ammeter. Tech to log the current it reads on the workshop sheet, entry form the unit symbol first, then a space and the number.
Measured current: A 14.5
